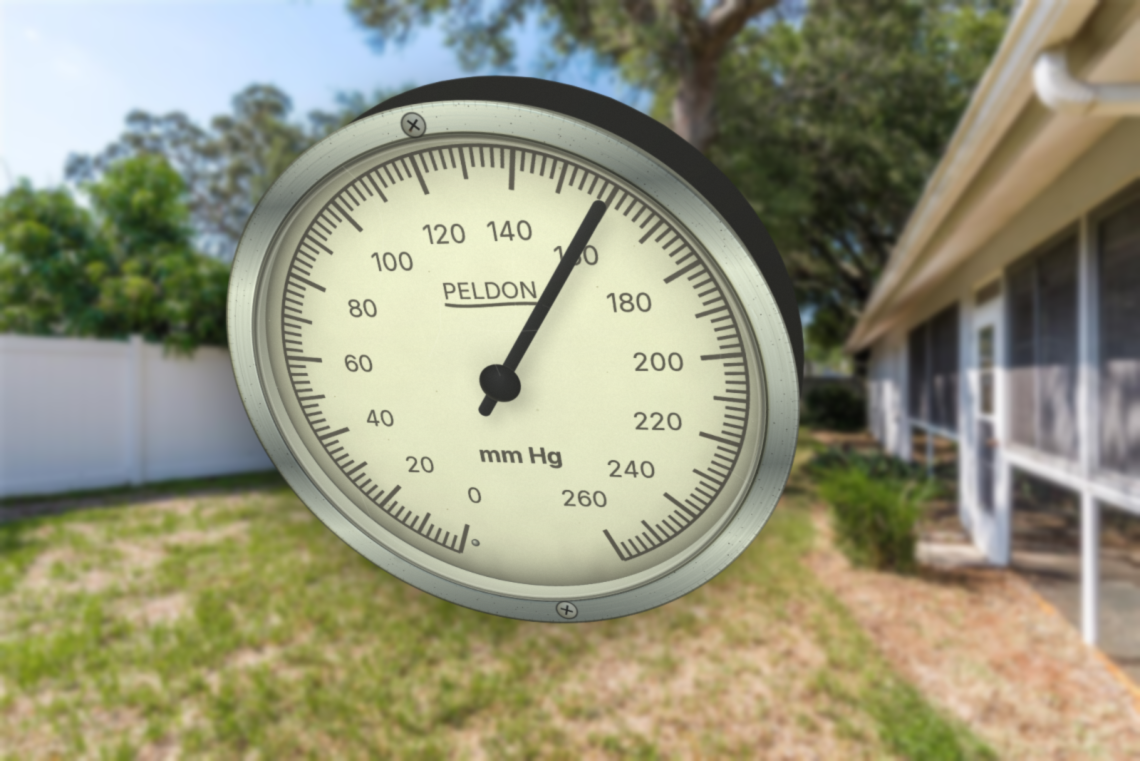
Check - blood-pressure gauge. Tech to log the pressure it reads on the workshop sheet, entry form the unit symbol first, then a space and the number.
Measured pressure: mmHg 159
